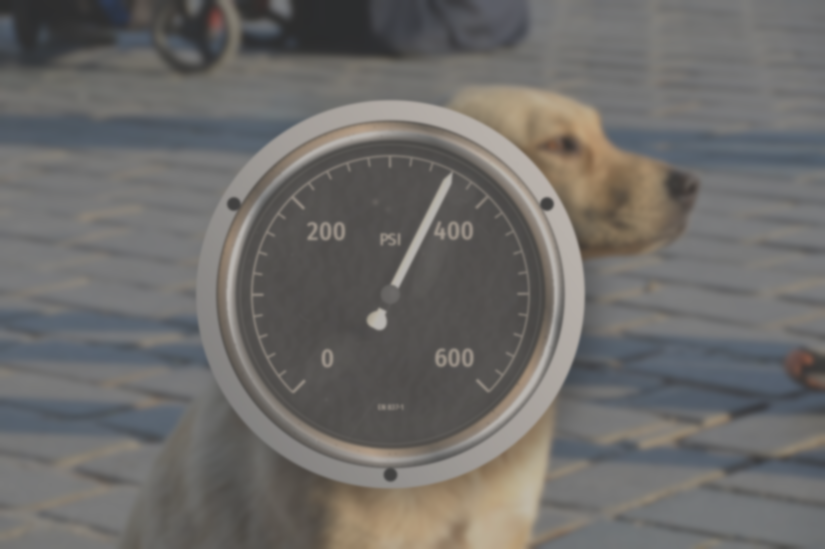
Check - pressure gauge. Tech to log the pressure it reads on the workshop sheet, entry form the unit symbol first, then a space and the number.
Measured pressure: psi 360
